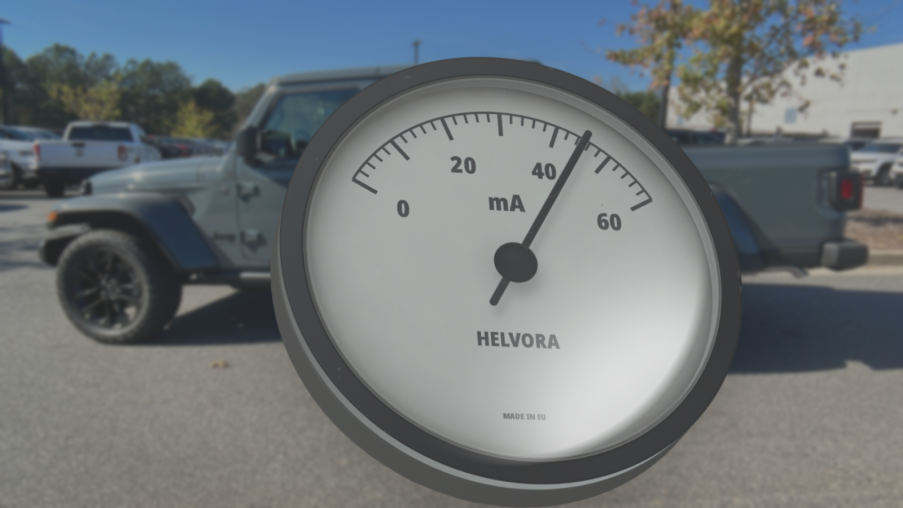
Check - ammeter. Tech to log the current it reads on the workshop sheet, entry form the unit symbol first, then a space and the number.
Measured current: mA 45
